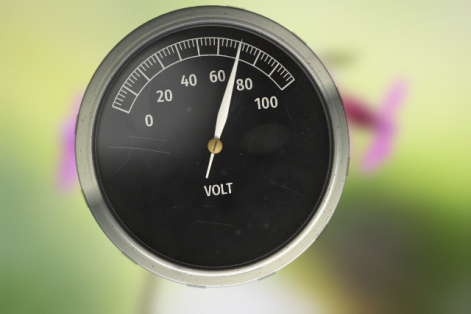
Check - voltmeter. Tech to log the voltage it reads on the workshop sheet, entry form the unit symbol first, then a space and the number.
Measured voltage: V 70
